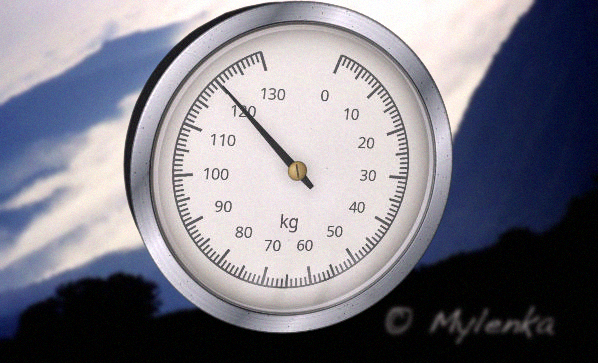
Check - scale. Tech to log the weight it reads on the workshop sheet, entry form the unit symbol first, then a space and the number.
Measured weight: kg 120
